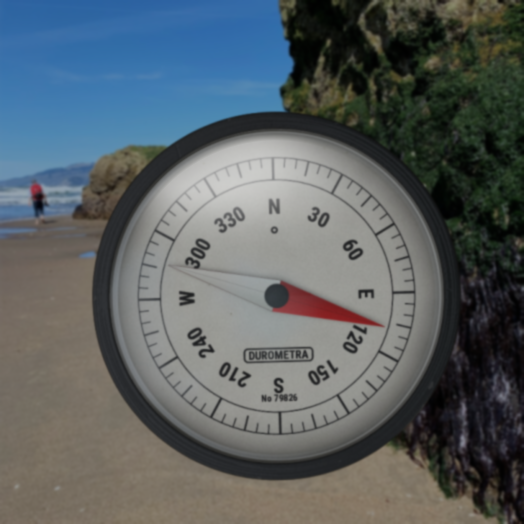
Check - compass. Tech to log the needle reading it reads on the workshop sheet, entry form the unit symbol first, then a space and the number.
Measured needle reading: ° 107.5
